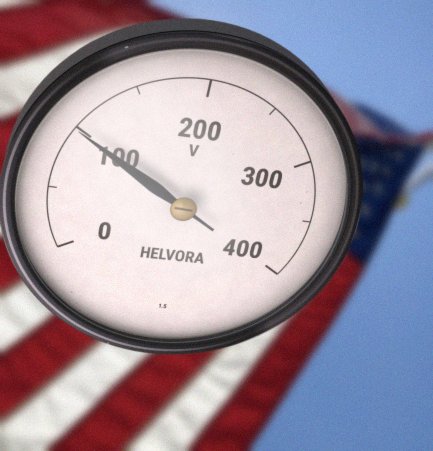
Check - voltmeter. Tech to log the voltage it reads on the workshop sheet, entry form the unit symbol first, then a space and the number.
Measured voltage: V 100
